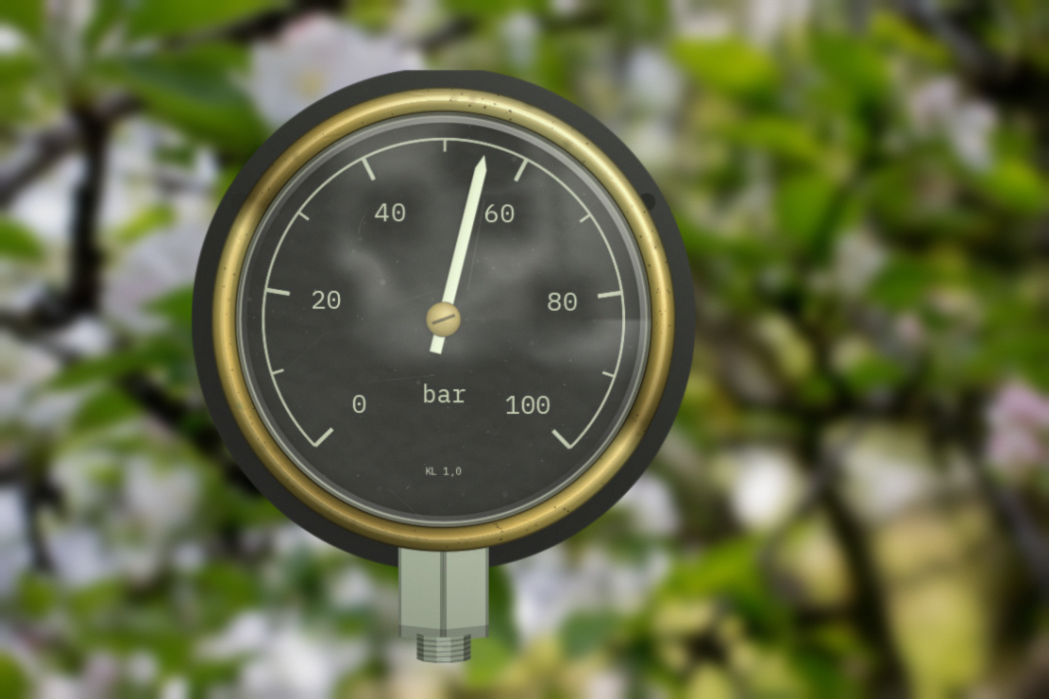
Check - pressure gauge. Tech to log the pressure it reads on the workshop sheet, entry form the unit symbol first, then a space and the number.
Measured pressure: bar 55
